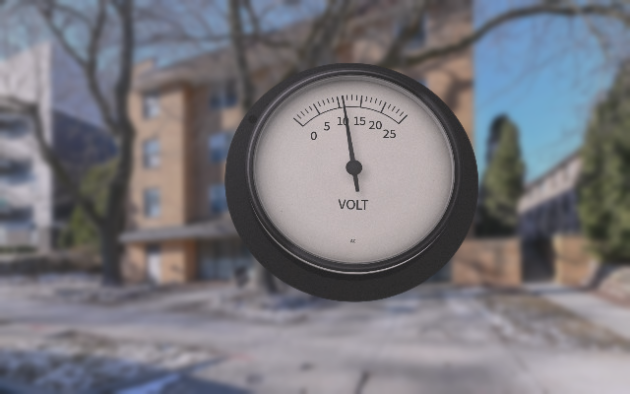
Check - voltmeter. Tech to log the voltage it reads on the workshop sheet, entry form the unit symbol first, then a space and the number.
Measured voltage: V 11
